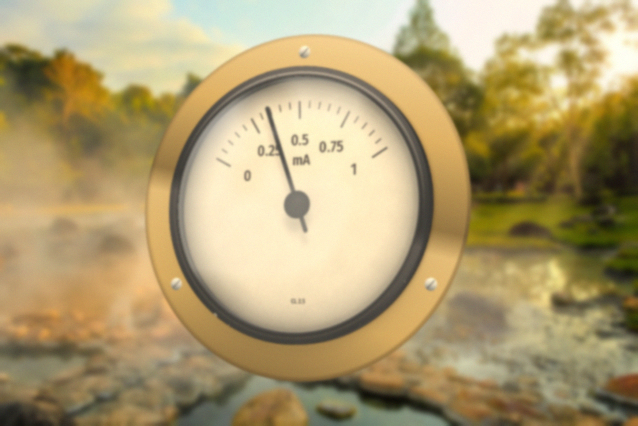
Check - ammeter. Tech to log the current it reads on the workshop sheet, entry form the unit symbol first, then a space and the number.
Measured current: mA 0.35
